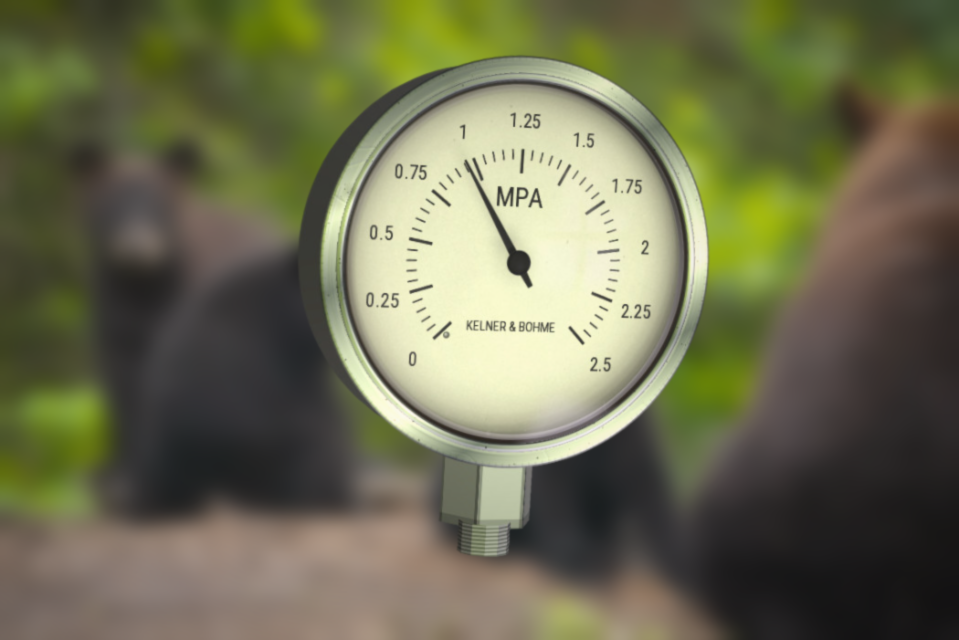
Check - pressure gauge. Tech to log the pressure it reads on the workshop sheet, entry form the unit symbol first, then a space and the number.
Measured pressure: MPa 0.95
